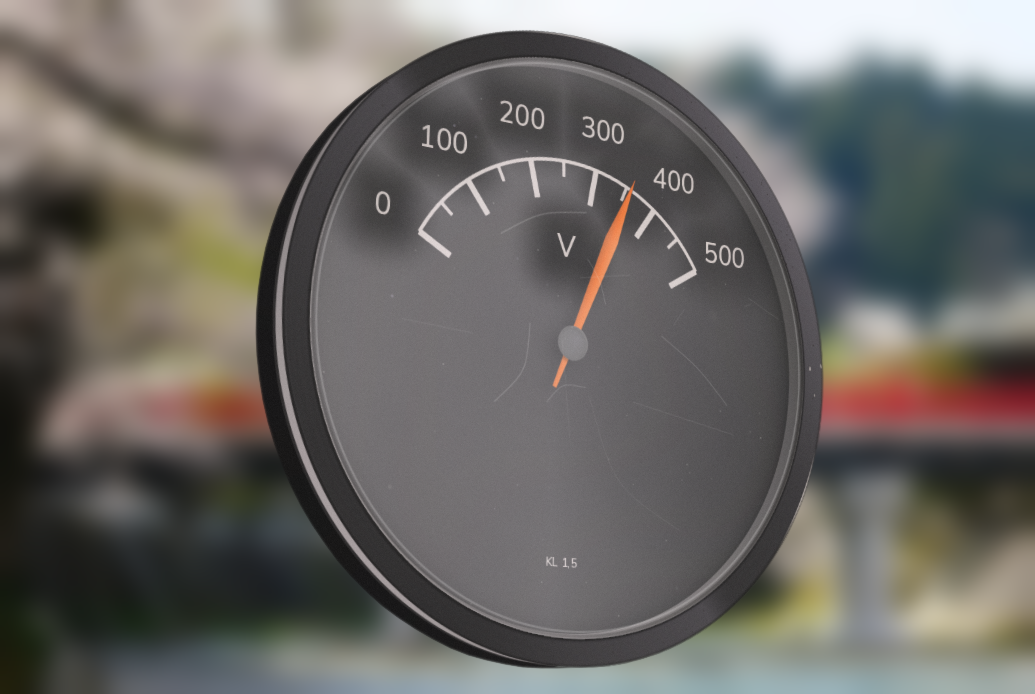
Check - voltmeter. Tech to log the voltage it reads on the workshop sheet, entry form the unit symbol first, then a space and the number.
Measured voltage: V 350
